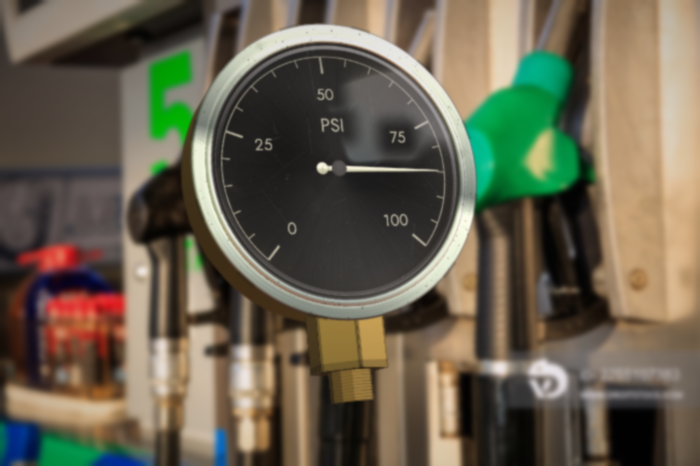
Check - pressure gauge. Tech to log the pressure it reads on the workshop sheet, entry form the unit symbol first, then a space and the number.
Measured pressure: psi 85
